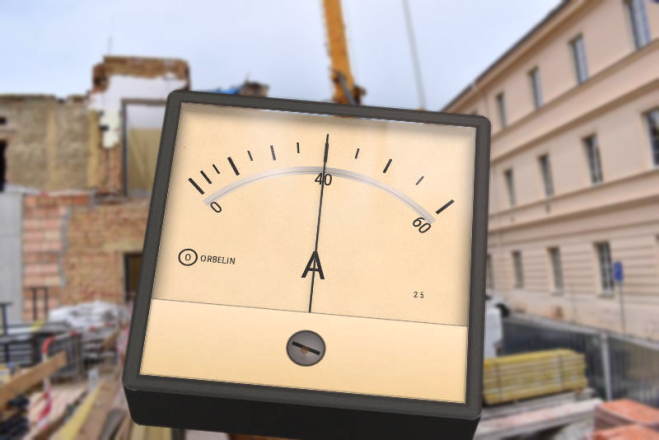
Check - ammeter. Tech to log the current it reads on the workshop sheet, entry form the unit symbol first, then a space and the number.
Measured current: A 40
